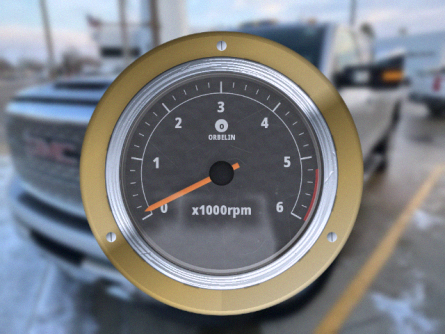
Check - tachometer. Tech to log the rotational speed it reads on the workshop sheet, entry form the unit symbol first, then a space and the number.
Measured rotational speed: rpm 100
